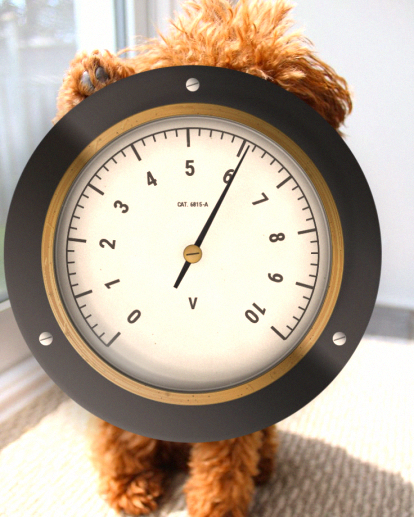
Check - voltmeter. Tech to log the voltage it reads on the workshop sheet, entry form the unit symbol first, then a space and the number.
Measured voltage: V 6.1
